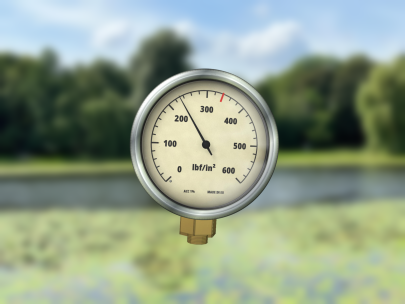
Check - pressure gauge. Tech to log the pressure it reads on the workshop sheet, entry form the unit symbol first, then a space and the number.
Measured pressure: psi 230
